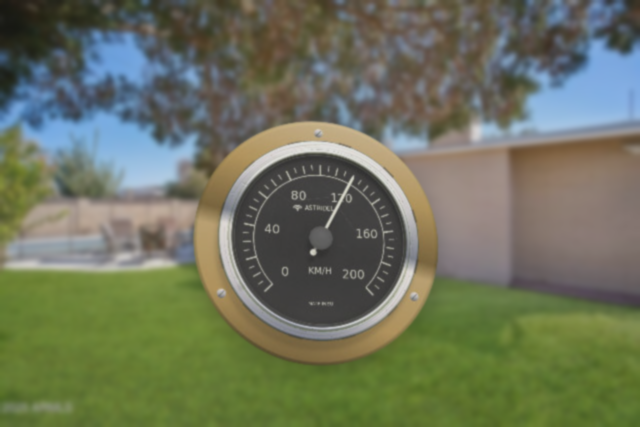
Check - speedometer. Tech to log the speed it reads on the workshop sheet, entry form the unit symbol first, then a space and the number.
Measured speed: km/h 120
